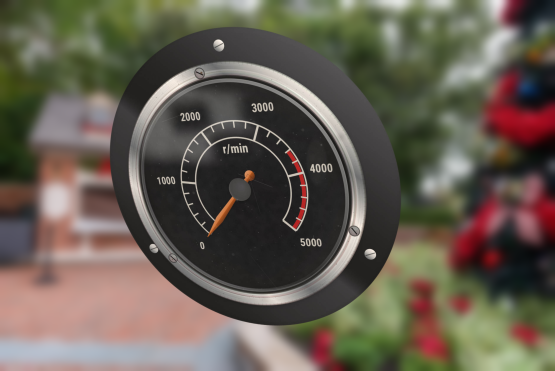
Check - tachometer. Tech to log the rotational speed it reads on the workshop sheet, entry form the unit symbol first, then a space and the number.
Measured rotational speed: rpm 0
